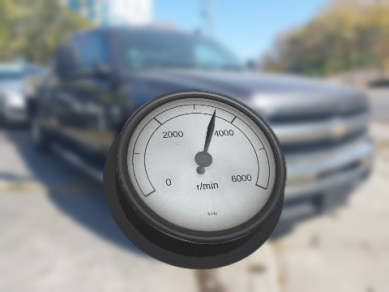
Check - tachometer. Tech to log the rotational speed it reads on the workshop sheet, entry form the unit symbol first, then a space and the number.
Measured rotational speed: rpm 3500
